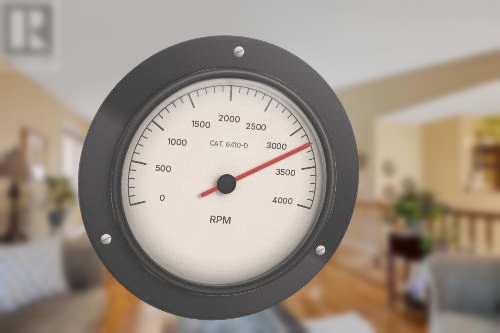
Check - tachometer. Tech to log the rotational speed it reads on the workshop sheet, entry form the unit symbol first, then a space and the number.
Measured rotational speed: rpm 3200
